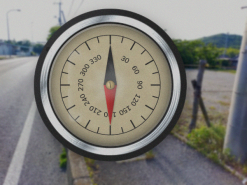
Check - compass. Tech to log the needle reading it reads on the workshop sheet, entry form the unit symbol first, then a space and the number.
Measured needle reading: ° 180
